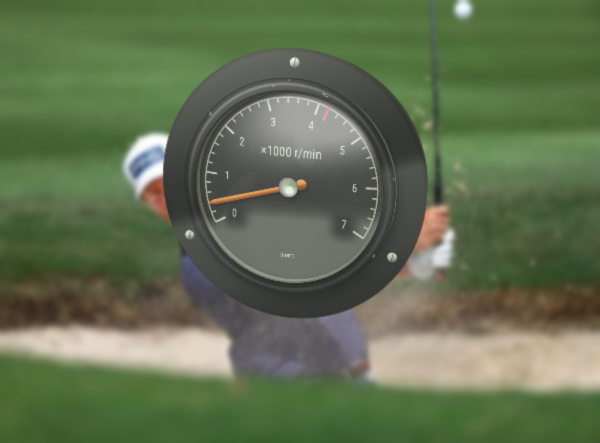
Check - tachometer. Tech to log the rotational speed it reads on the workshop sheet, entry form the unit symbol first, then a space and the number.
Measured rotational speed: rpm 400
